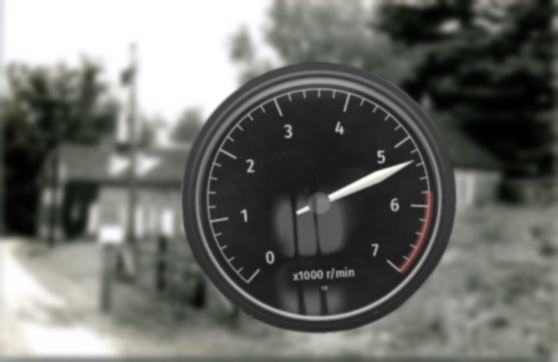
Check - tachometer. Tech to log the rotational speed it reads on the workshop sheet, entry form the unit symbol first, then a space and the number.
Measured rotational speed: rpm 5300
